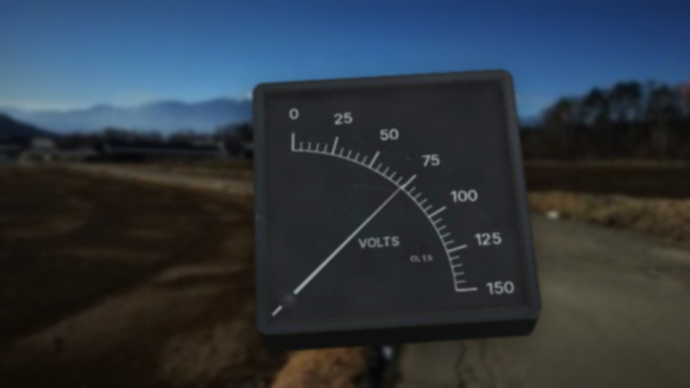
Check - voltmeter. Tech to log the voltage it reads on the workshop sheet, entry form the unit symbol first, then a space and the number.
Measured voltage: V 75
